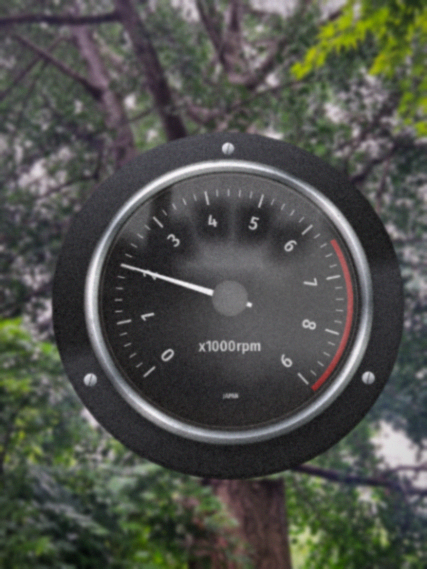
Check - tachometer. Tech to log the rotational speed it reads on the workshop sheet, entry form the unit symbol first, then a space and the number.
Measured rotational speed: rpm 2000
